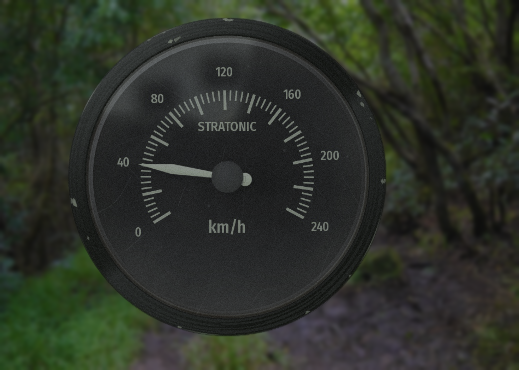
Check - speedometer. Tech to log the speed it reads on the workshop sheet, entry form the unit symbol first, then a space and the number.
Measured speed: km/h 40
